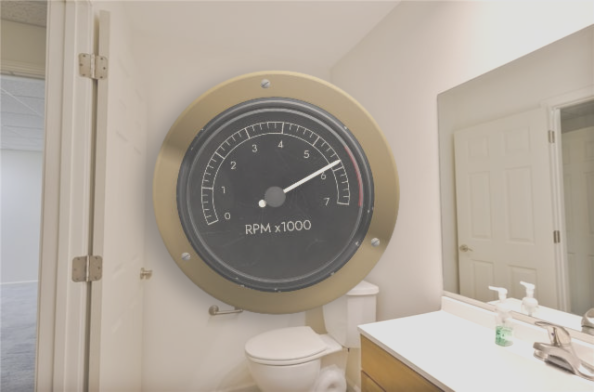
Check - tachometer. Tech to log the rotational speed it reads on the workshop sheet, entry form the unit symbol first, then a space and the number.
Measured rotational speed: rpm 5800
